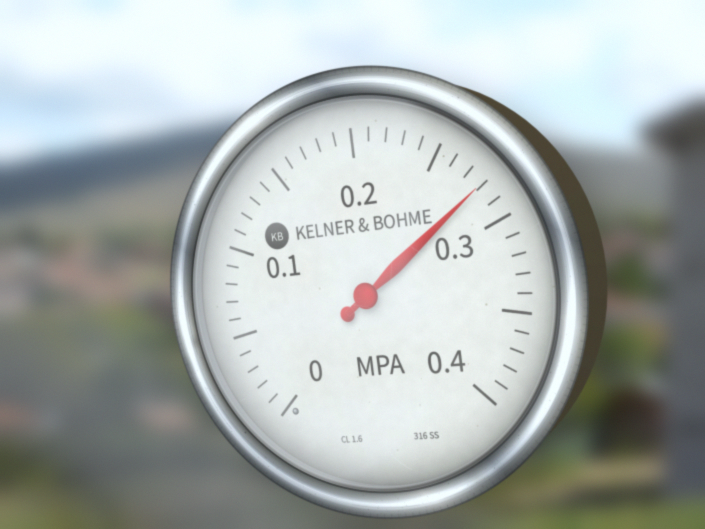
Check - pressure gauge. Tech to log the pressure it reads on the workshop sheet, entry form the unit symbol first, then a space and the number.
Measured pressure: MPa 0.28
